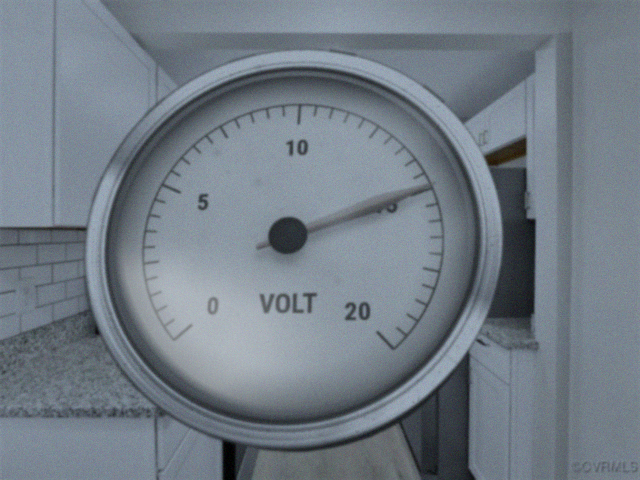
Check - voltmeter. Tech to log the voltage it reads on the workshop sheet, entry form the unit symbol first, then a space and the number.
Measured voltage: V 15
